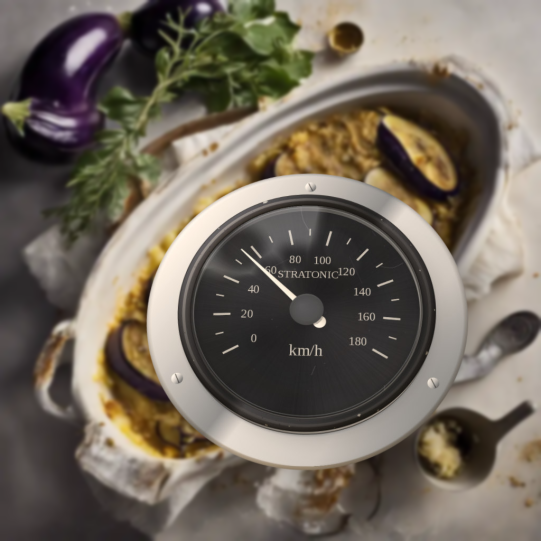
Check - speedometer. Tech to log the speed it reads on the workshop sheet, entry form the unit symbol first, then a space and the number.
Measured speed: km/h 55
